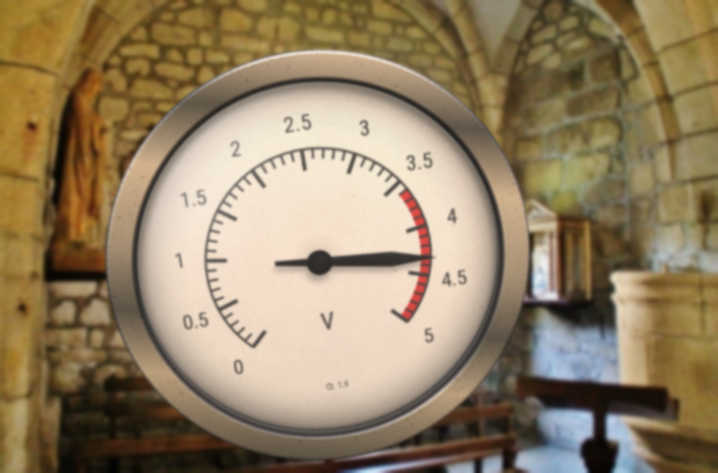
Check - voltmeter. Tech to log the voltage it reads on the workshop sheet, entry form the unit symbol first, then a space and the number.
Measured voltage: V 4.3
